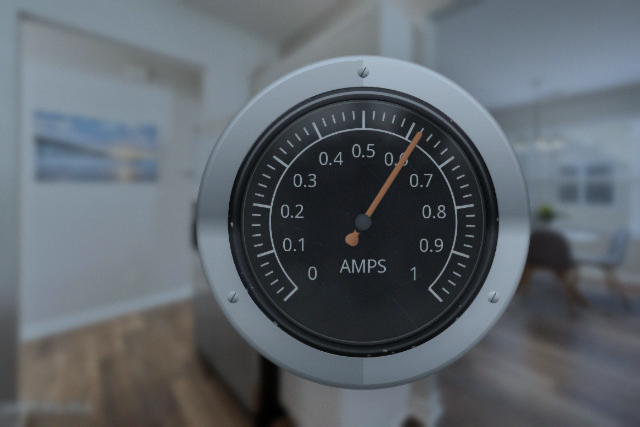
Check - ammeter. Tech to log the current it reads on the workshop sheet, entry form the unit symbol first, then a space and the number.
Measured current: A 0.62
